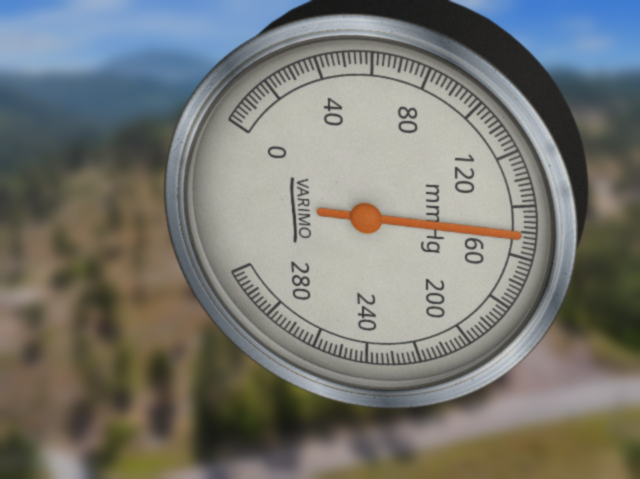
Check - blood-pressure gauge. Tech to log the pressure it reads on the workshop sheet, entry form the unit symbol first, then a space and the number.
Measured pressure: mmHg 150
